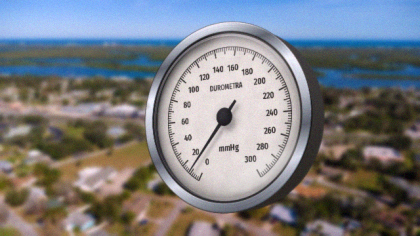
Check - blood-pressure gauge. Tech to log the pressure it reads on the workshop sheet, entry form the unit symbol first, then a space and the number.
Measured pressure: mmHg 10
